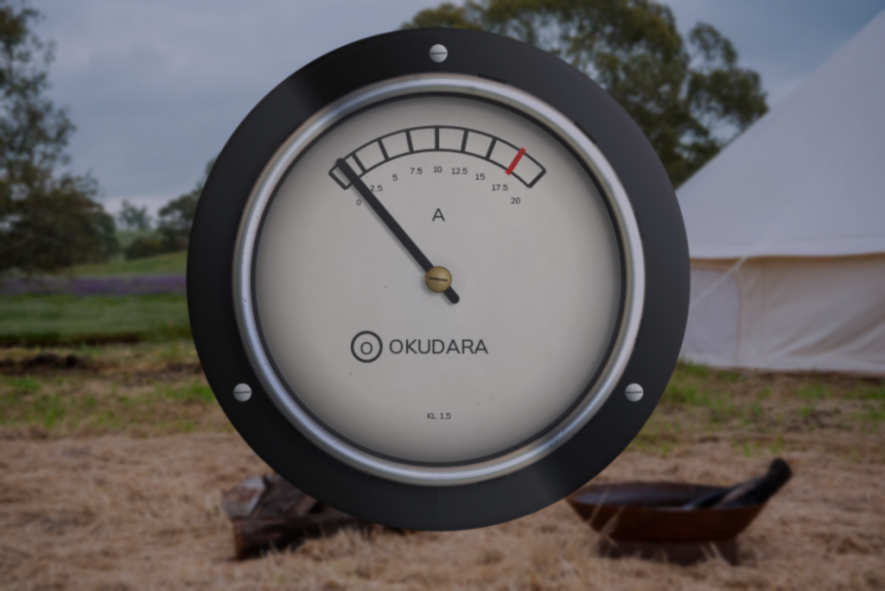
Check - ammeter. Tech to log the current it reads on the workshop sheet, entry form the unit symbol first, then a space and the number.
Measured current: A 1.25
